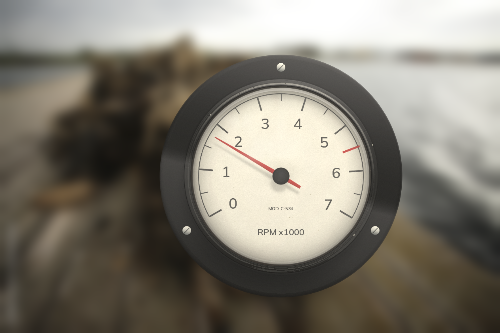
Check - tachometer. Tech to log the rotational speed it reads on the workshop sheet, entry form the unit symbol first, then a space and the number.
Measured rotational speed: rpm 1750
